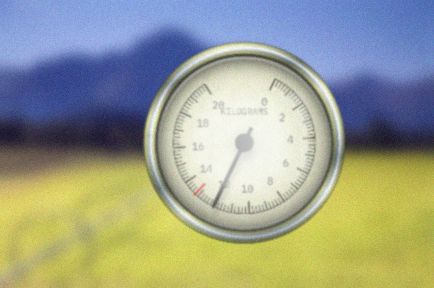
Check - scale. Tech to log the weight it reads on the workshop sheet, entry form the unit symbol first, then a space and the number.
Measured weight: kg 12
